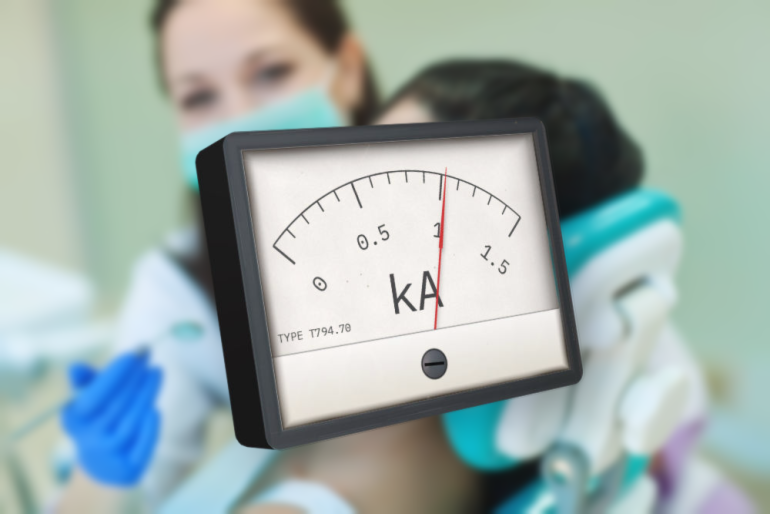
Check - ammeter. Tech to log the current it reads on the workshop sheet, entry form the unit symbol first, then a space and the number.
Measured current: kA 1
